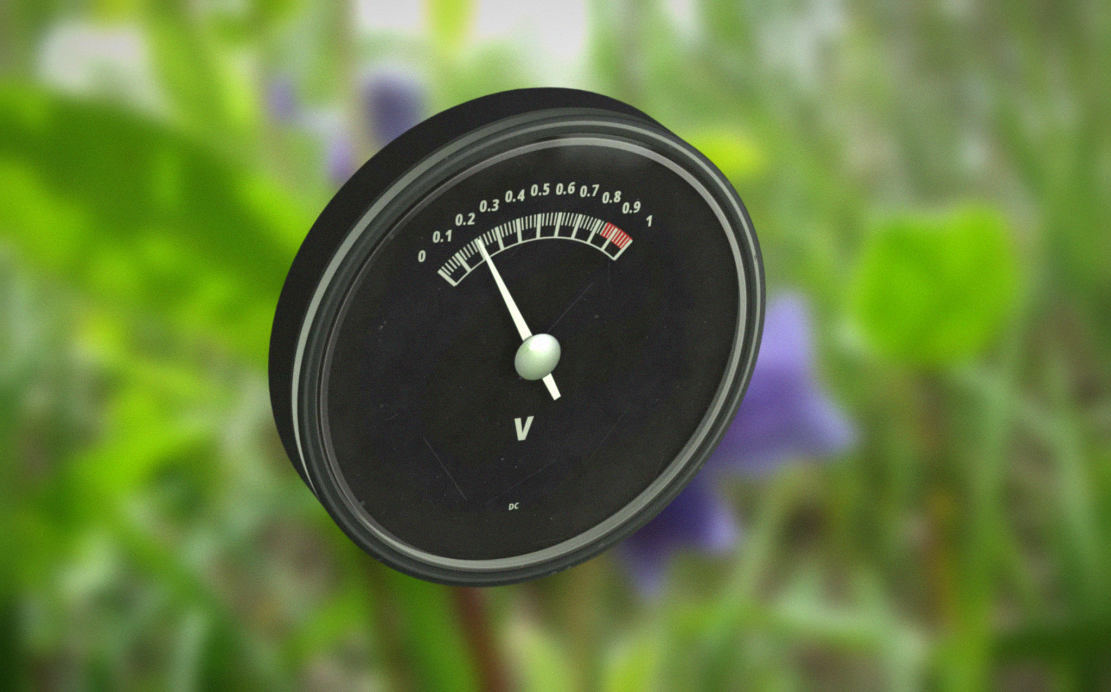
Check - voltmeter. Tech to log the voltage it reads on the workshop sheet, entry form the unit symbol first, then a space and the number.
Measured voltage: V 0.2
